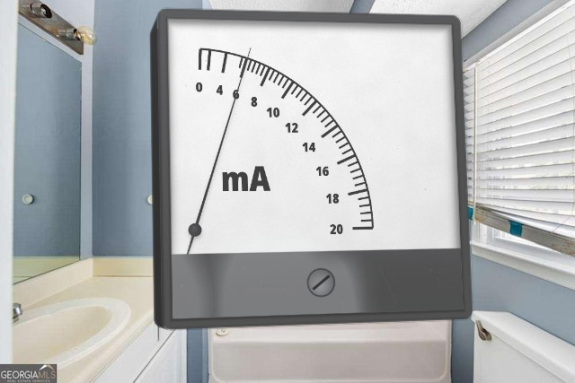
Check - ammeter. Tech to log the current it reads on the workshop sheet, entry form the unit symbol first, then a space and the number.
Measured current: mA 6
